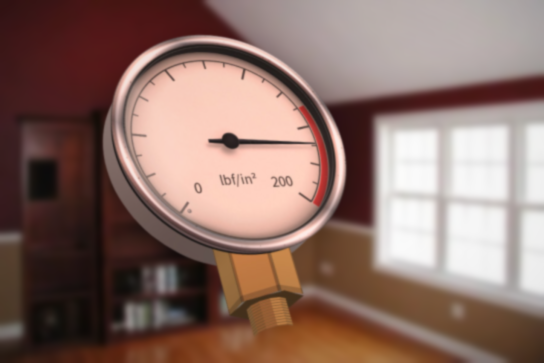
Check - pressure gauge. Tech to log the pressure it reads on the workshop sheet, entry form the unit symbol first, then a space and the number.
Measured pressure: psi 170
